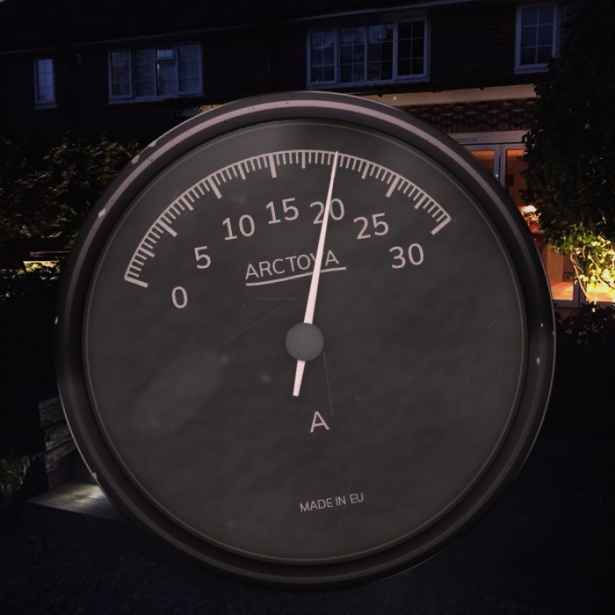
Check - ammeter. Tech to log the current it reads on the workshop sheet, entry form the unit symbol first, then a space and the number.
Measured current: A 20
